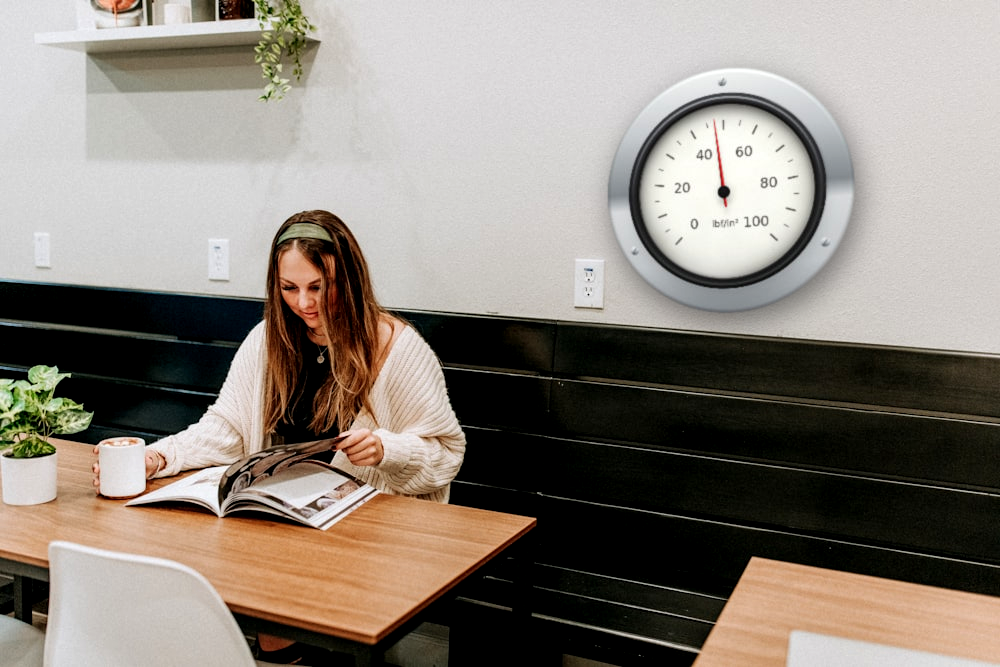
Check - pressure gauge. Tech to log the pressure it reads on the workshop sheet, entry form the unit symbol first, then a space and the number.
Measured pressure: psi 47.5
